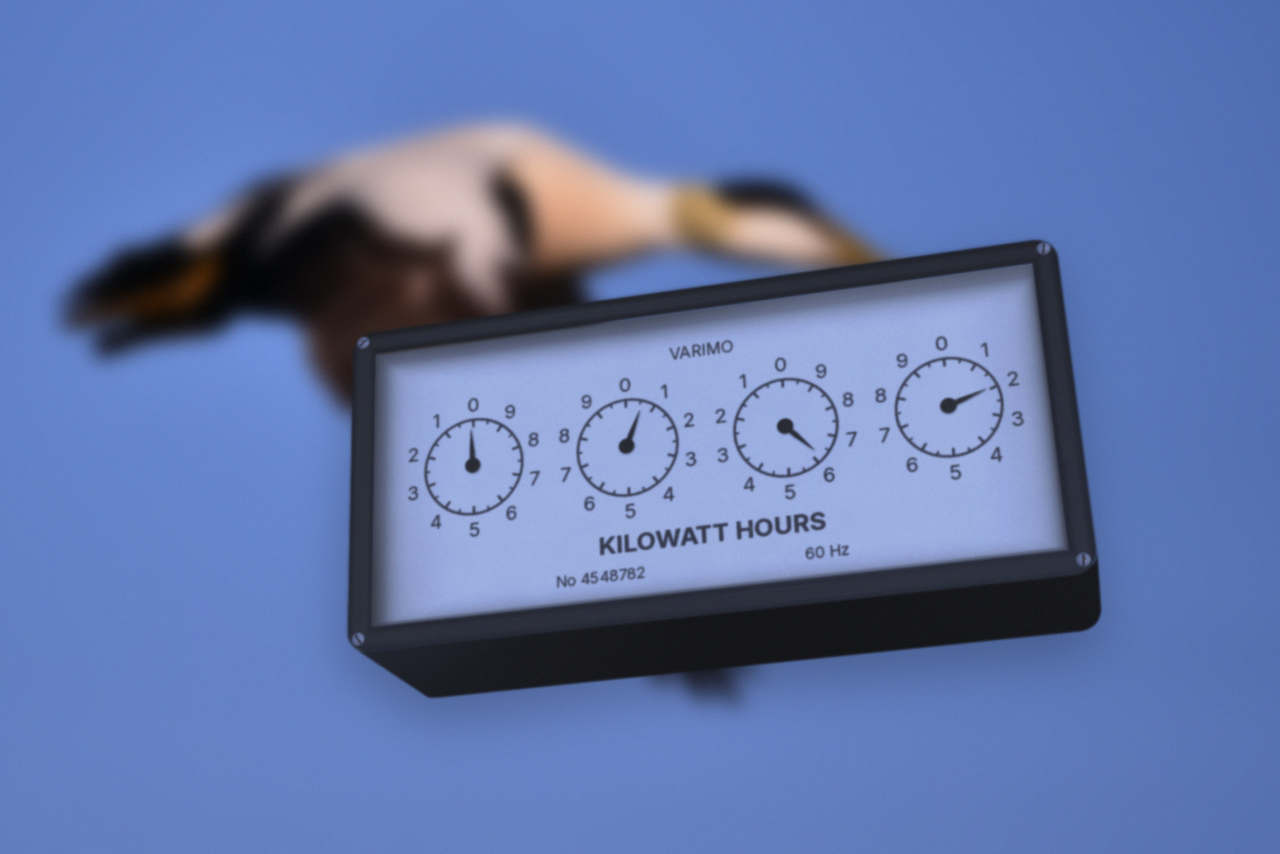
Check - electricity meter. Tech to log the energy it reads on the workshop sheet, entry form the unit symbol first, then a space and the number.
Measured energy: kWh 62
